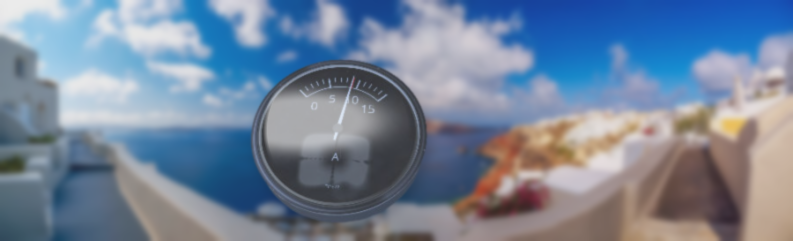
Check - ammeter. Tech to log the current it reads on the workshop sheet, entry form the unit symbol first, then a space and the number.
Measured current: A 9
